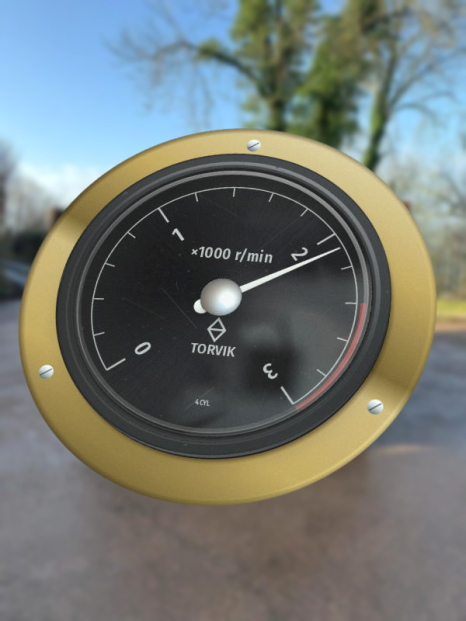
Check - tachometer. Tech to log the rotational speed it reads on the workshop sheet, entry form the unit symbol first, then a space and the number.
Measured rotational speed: rpm 2100
